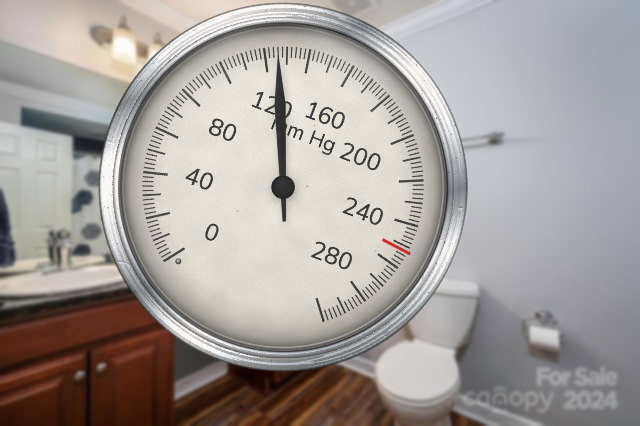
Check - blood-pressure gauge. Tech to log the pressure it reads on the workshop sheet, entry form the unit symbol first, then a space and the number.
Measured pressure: mmHg 126
